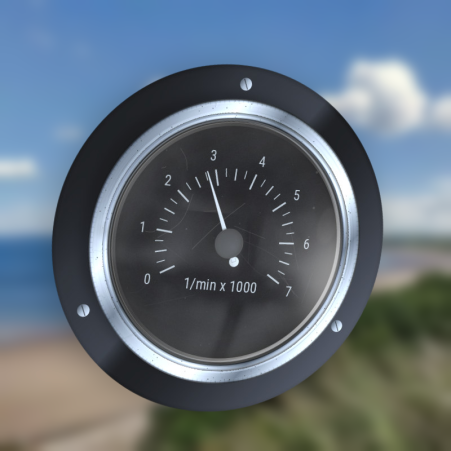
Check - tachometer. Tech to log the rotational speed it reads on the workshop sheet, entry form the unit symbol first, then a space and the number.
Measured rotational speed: rpm 2750
